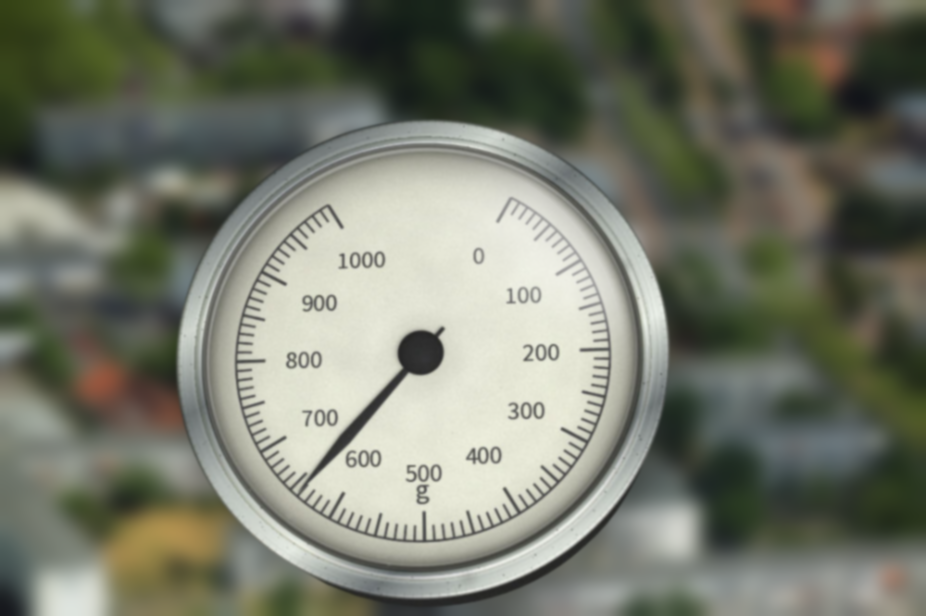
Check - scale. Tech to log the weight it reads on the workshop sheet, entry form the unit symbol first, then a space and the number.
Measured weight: g 640
